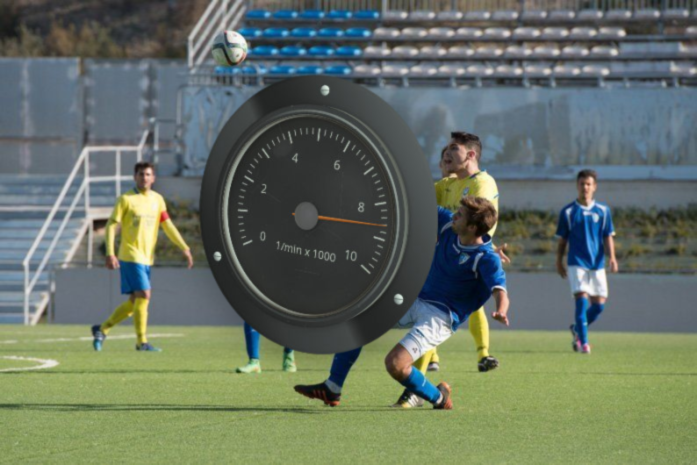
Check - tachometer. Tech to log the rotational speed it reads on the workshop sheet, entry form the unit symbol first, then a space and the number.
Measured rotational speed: rpm 8600
